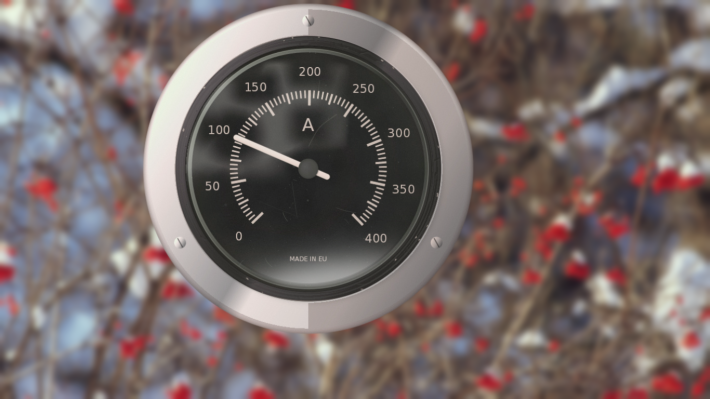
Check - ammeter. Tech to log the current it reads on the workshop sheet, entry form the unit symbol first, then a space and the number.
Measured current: A 100
